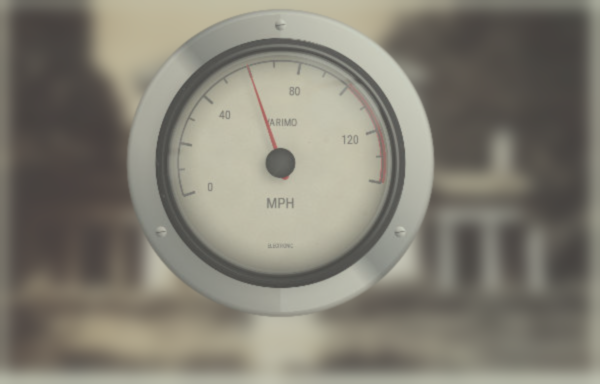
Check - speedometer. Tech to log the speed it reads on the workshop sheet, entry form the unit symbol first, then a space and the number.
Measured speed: mph 60
